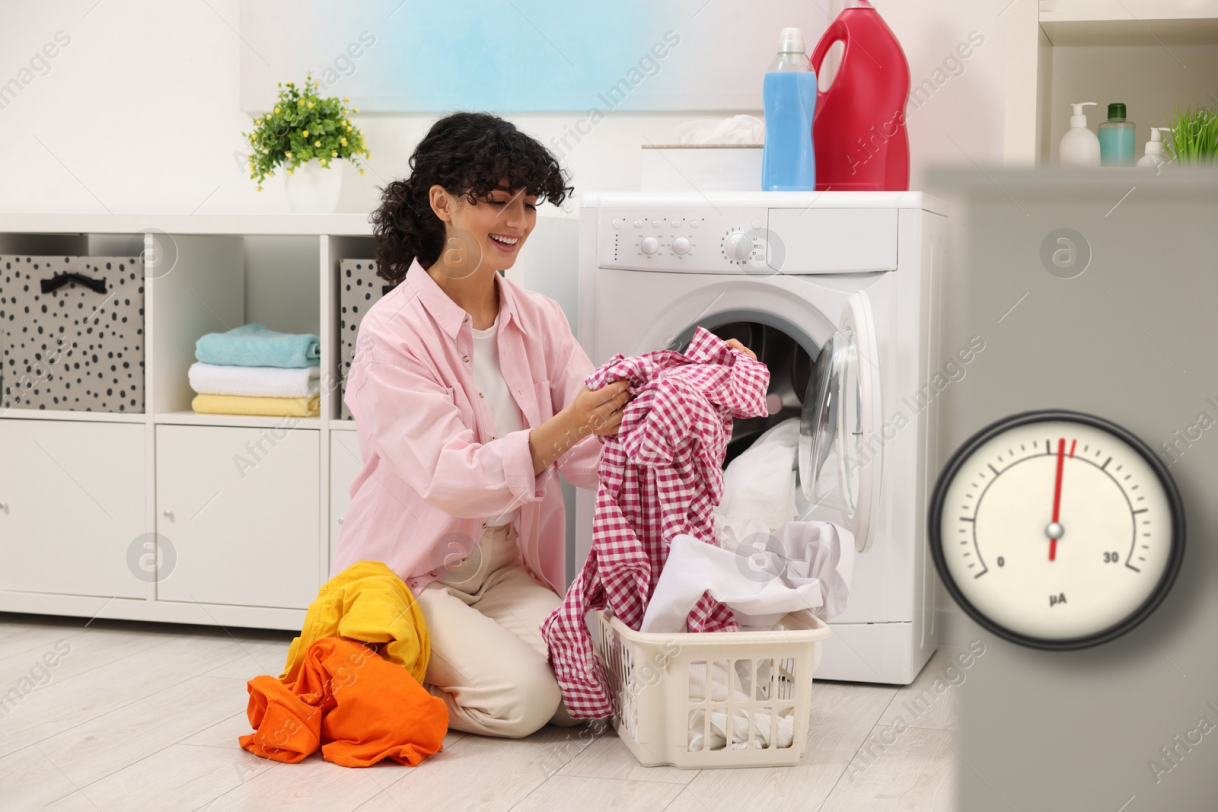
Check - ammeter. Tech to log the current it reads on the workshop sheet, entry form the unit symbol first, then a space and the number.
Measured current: µA 16
